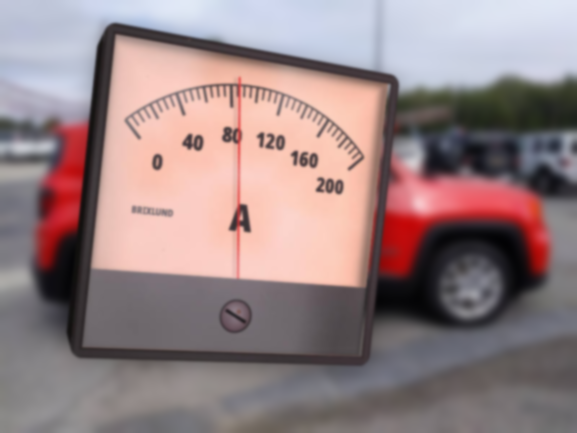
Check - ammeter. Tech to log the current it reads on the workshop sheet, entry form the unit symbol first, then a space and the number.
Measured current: A 85
